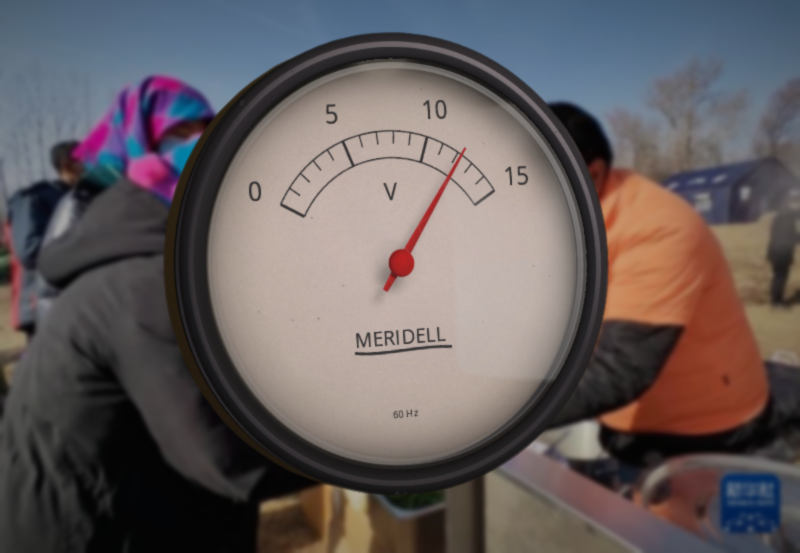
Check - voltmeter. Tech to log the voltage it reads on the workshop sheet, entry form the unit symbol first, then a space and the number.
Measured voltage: V 12
